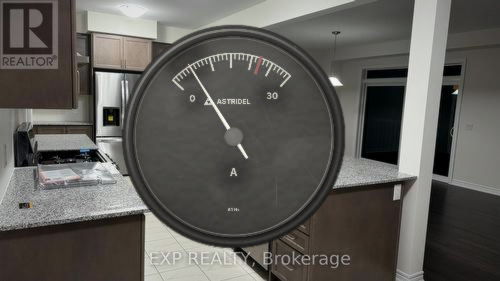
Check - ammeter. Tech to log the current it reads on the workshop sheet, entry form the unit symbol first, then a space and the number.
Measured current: A 5
